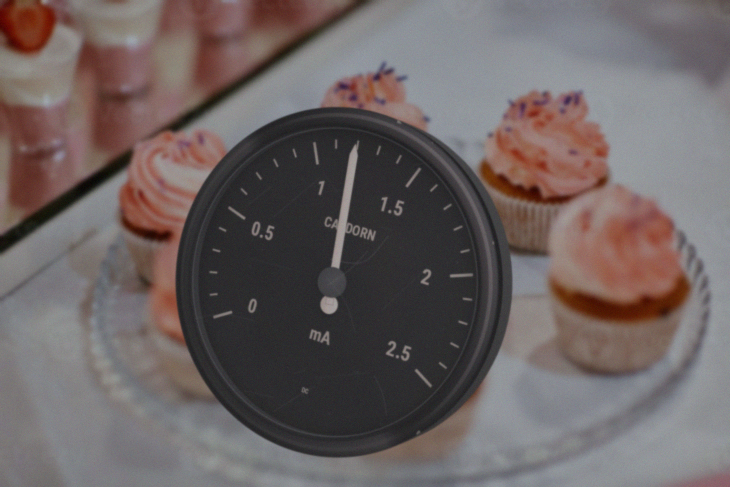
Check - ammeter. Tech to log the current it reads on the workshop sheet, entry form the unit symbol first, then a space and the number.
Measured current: mA 1.2
